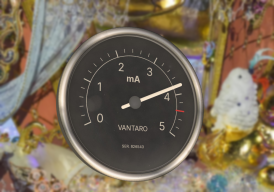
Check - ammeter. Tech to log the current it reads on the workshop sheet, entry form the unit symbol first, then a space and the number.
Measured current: mA 3.8
